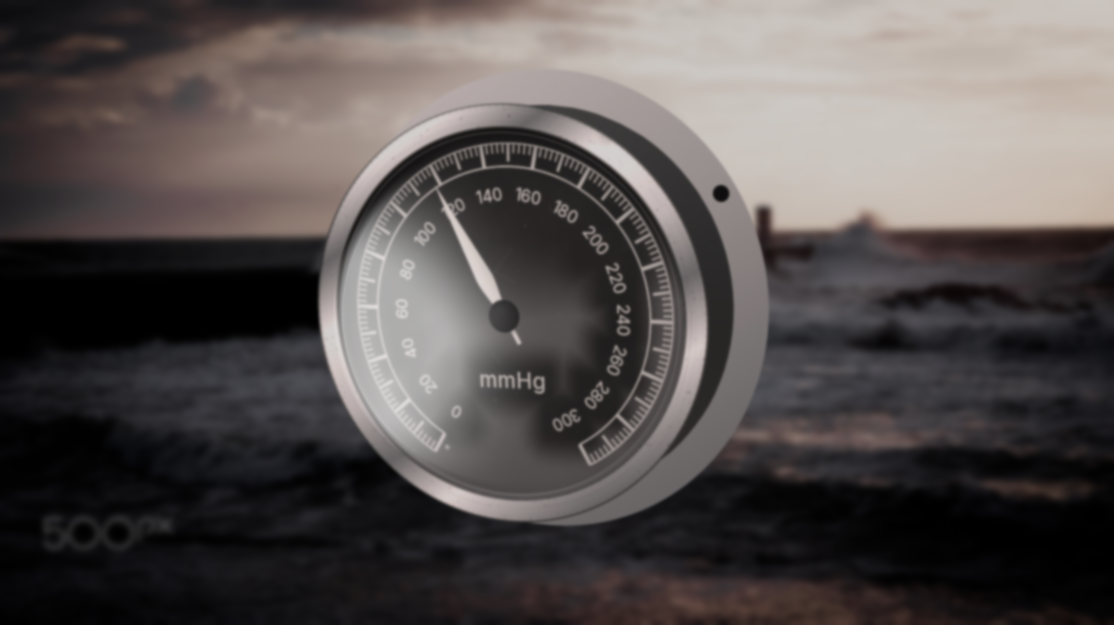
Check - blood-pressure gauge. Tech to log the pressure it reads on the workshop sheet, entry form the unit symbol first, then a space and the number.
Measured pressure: mmHg 120
